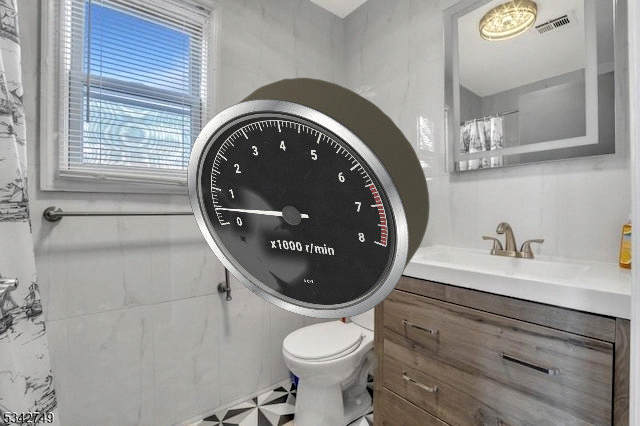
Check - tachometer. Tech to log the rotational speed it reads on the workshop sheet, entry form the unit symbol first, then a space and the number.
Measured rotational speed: rpm 500
